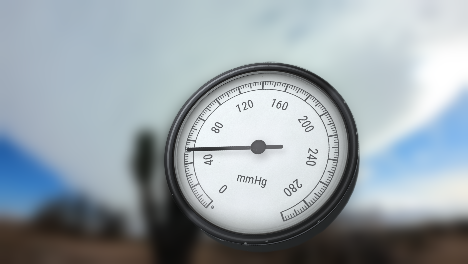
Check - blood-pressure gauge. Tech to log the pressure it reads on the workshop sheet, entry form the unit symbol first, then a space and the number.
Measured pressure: mmHg 50
